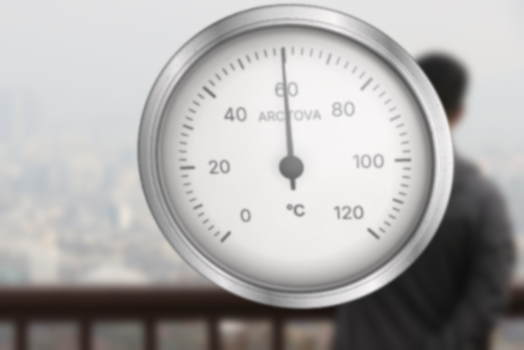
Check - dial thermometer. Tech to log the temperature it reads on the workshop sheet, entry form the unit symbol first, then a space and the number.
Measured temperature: °C 60
